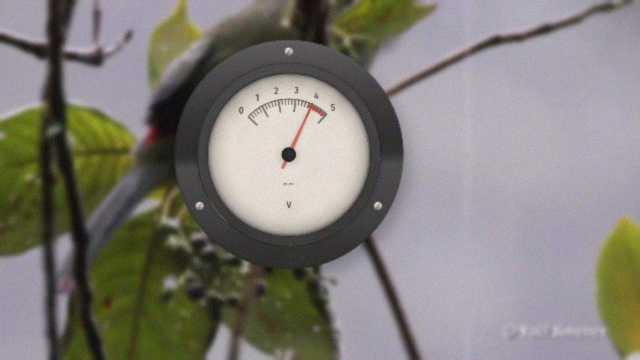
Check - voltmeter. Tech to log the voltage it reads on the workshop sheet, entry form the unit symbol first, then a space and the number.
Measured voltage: V 4
